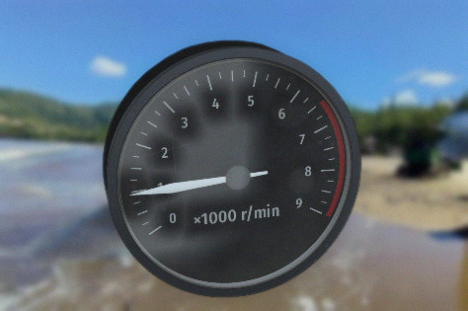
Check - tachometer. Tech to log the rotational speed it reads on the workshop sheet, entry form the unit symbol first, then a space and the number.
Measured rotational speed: rpm 1000
